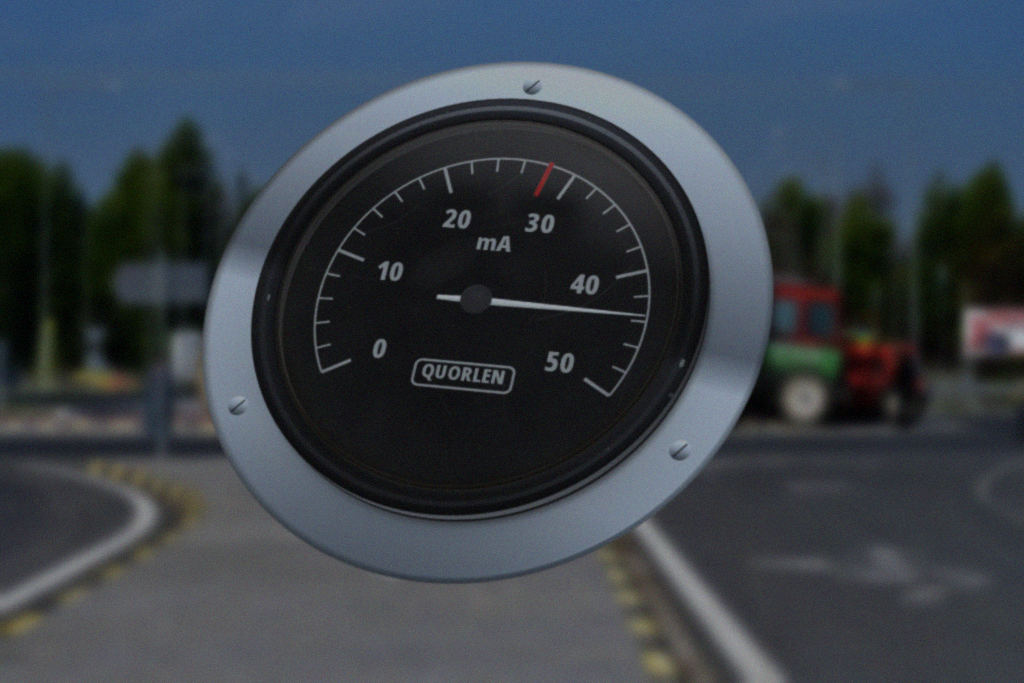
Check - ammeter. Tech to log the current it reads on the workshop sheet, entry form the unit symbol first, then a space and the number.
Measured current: mA 44
